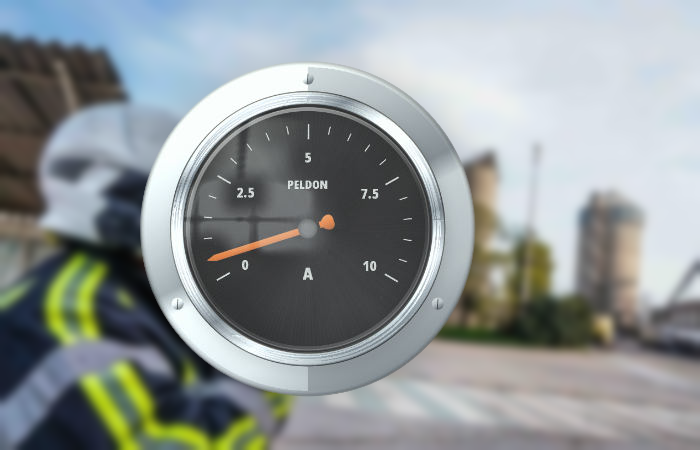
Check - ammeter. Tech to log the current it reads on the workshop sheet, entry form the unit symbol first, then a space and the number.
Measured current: A 0.5
